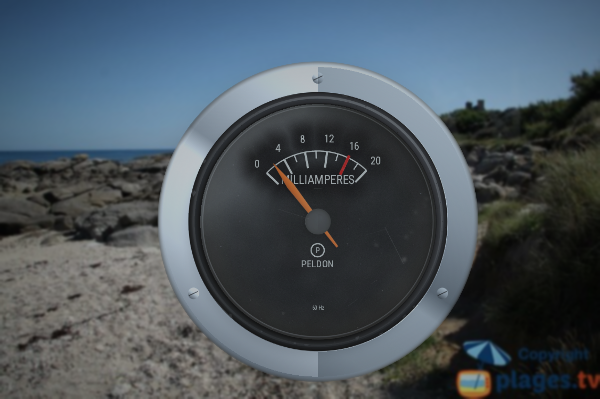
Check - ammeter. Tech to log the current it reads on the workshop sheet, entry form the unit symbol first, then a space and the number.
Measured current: mA 2
